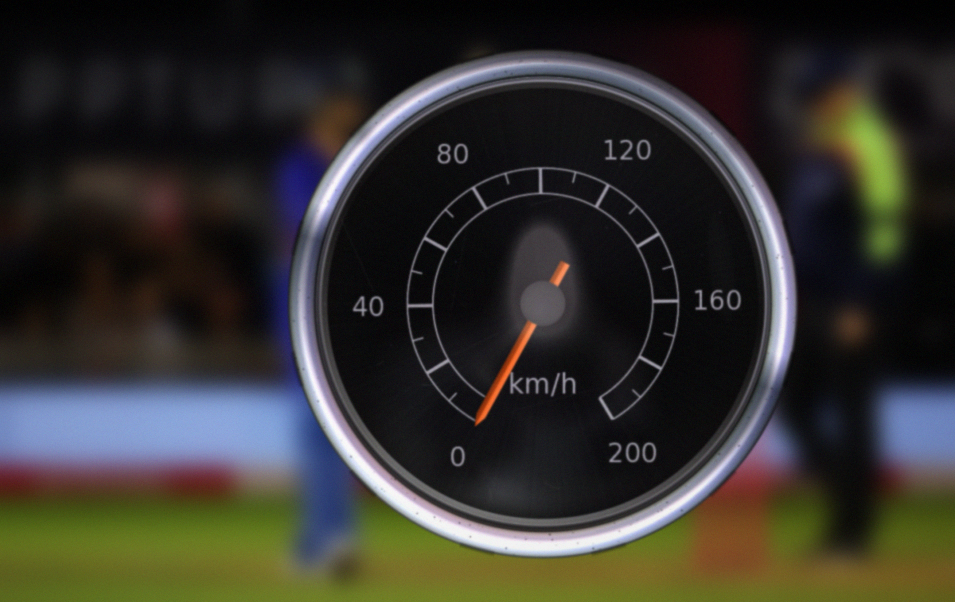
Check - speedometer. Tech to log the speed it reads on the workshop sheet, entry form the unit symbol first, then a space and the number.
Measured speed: km/h 0
